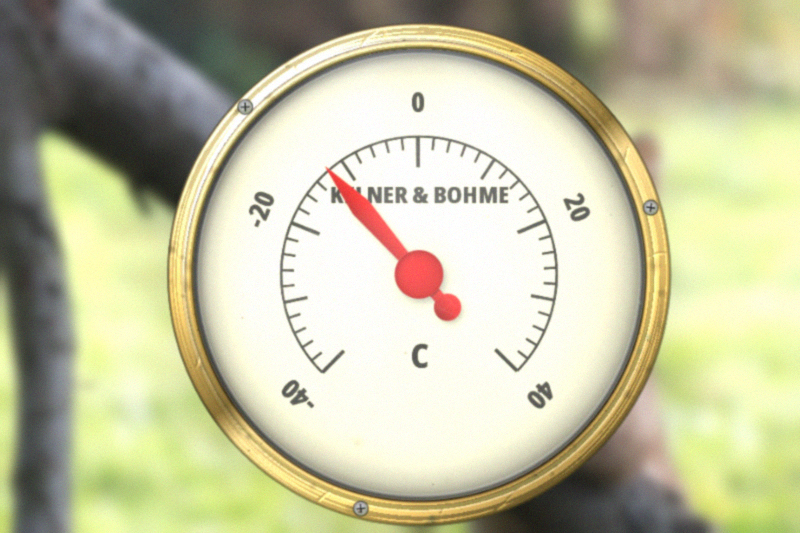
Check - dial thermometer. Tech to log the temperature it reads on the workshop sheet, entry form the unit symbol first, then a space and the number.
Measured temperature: °C -12
